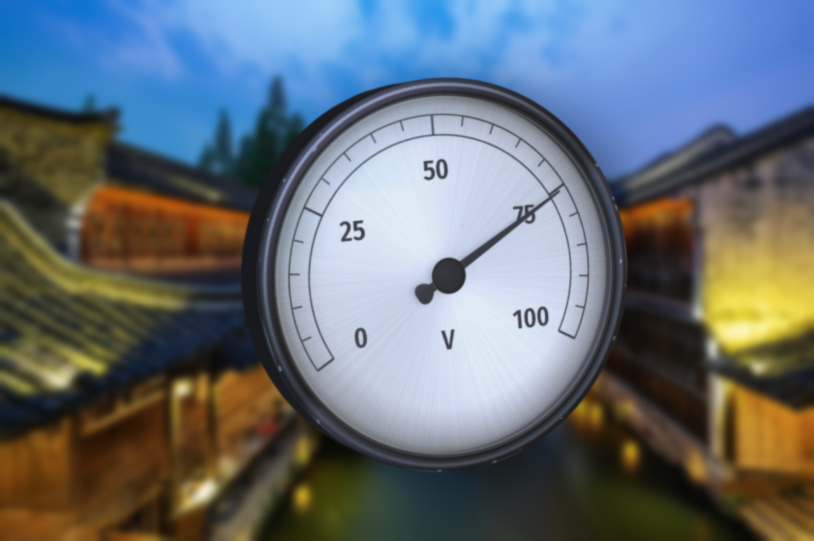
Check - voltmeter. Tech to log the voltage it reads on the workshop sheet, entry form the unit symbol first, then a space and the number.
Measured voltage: V 75
